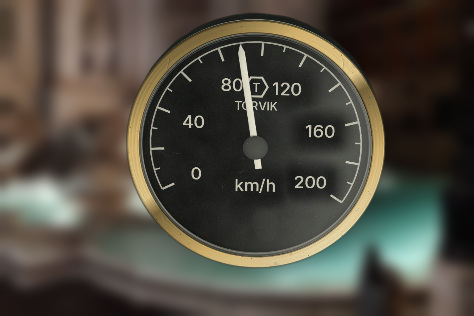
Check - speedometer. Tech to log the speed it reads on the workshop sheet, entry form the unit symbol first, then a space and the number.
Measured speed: km/h 90
